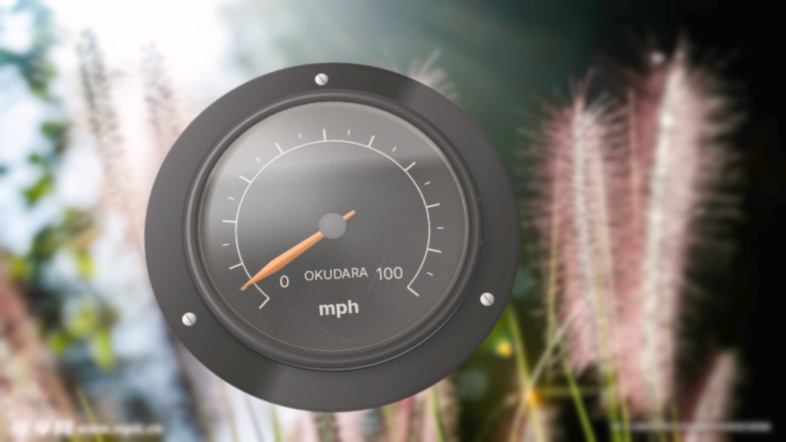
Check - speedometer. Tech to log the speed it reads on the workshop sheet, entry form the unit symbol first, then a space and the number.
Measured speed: mph 5
